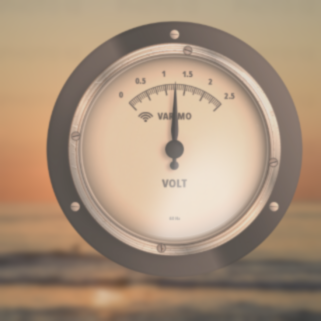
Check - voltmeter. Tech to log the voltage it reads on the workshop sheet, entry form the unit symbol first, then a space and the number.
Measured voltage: V 1.25
